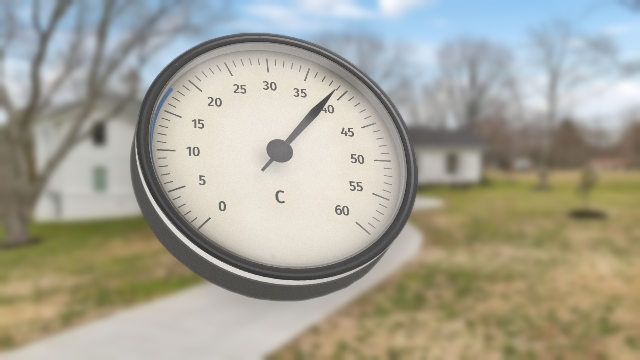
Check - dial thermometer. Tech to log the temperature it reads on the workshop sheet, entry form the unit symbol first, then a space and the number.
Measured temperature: °C 39
